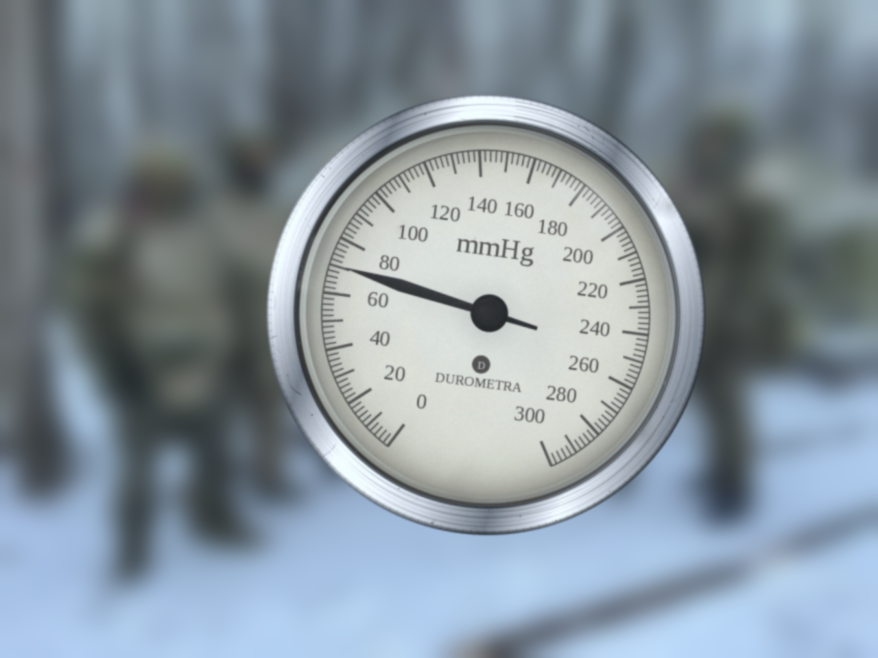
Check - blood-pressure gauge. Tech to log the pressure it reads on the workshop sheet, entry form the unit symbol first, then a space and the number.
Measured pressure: mmHg 70
